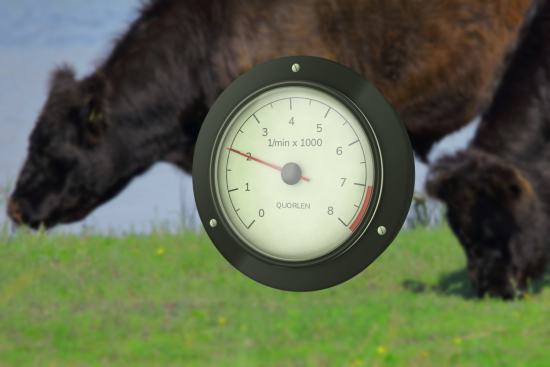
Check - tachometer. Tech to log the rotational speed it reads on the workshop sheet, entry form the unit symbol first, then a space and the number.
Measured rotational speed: rpm 2000
